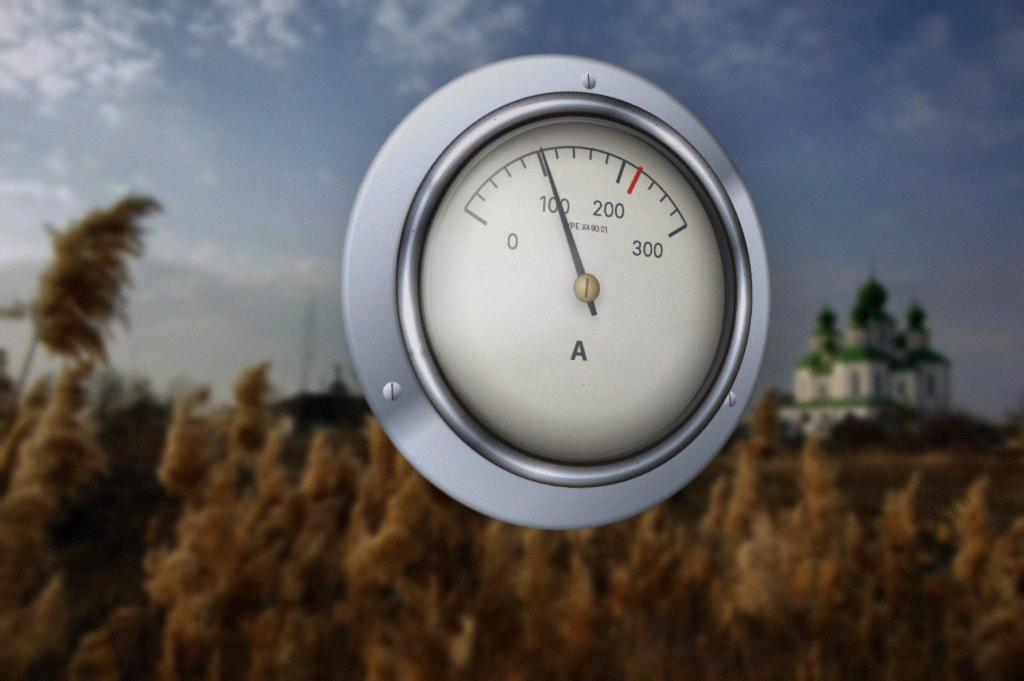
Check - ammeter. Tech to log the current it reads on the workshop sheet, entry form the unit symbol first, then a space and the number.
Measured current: A 100
